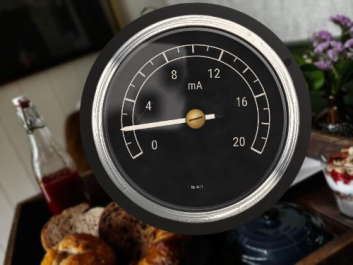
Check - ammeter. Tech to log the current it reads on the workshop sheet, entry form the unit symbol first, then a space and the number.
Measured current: mA 2
